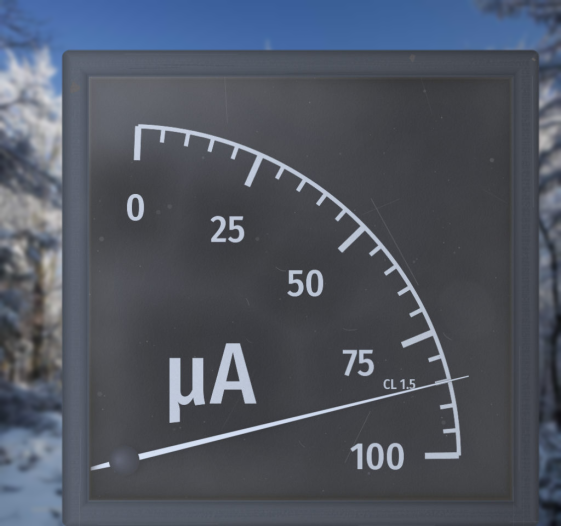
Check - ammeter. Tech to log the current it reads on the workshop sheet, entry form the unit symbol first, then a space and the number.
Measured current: µA 85
